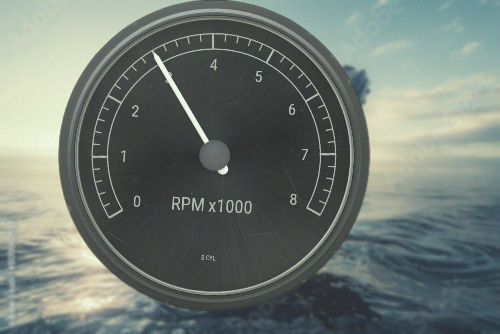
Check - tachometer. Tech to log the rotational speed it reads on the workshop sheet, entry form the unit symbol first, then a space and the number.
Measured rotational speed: rpm 3000
